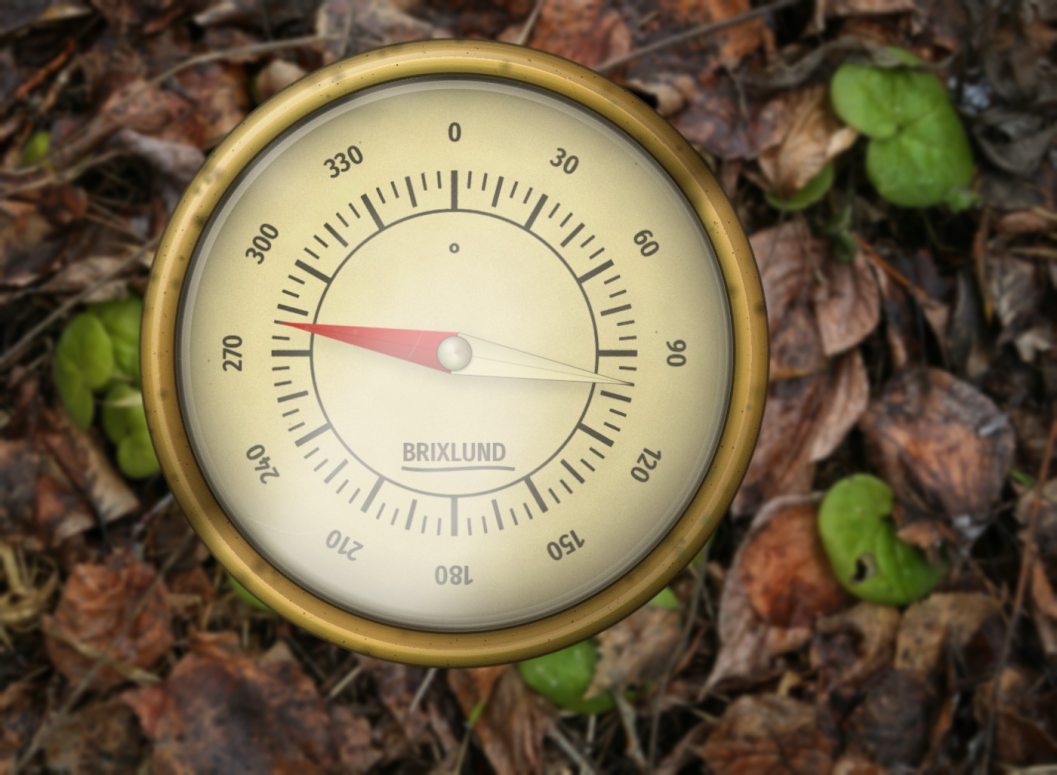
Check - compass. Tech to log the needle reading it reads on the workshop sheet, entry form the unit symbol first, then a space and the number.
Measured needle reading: ° 280
